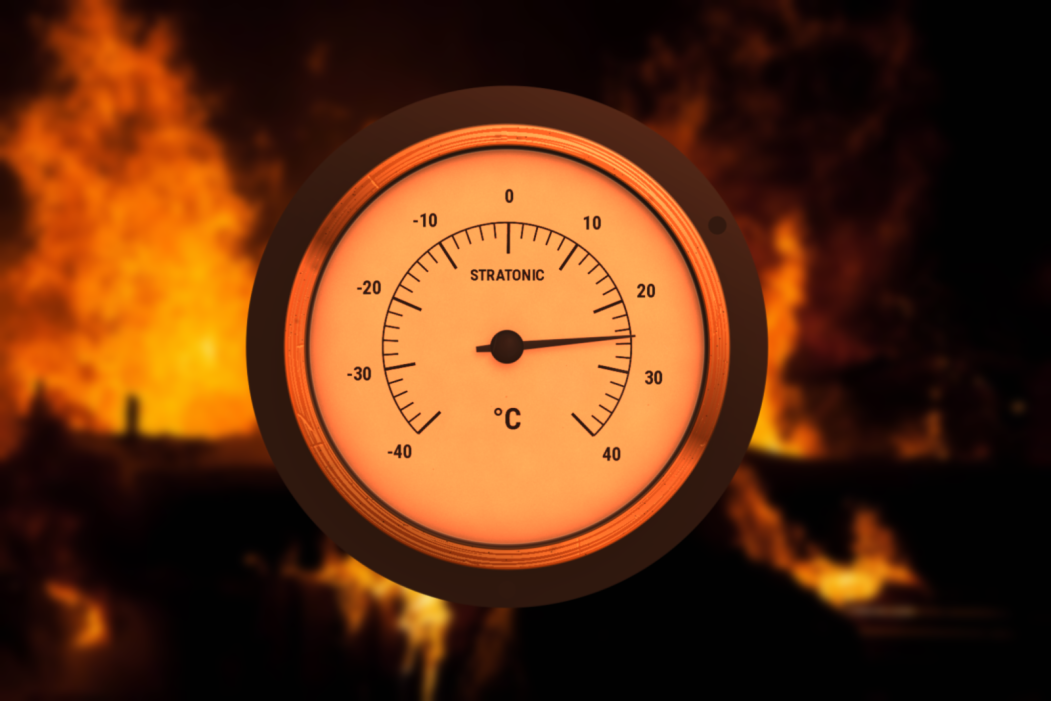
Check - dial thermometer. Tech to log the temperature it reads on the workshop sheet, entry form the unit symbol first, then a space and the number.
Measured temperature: °C 25
